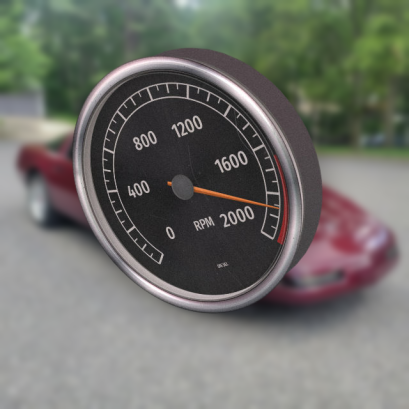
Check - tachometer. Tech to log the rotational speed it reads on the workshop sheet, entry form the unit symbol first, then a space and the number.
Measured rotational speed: rpm 1850
